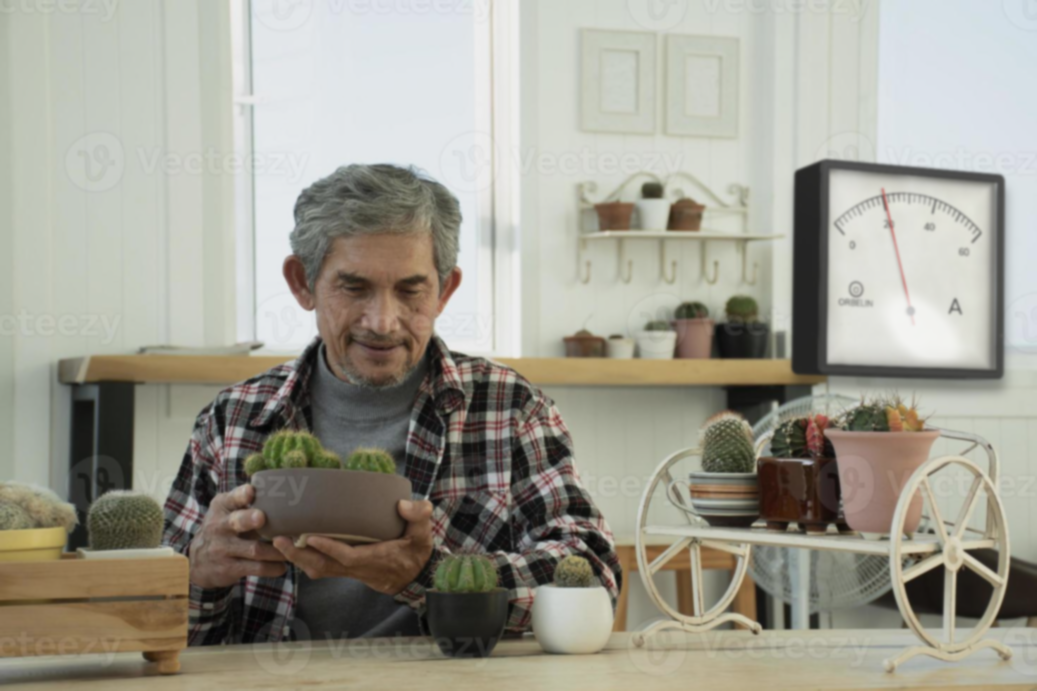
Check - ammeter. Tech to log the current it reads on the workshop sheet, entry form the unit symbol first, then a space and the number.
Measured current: A 20
